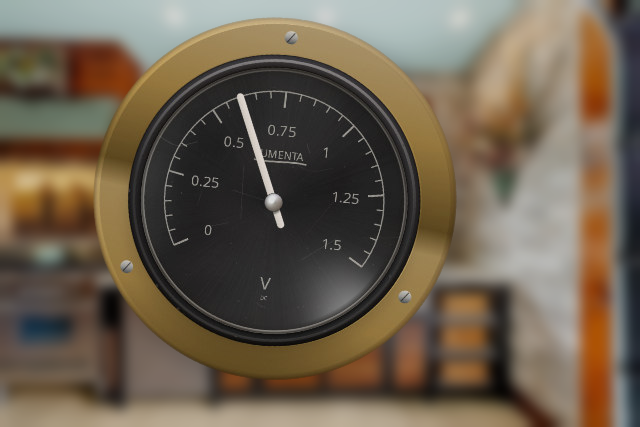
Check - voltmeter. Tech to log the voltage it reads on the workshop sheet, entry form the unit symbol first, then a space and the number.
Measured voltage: V 0.6
